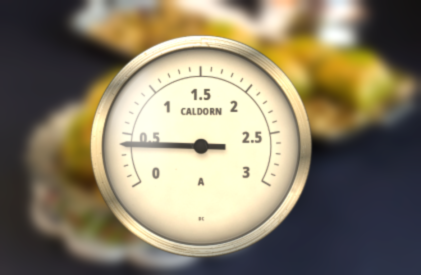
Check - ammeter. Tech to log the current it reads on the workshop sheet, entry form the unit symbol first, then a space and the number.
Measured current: A 0.4
